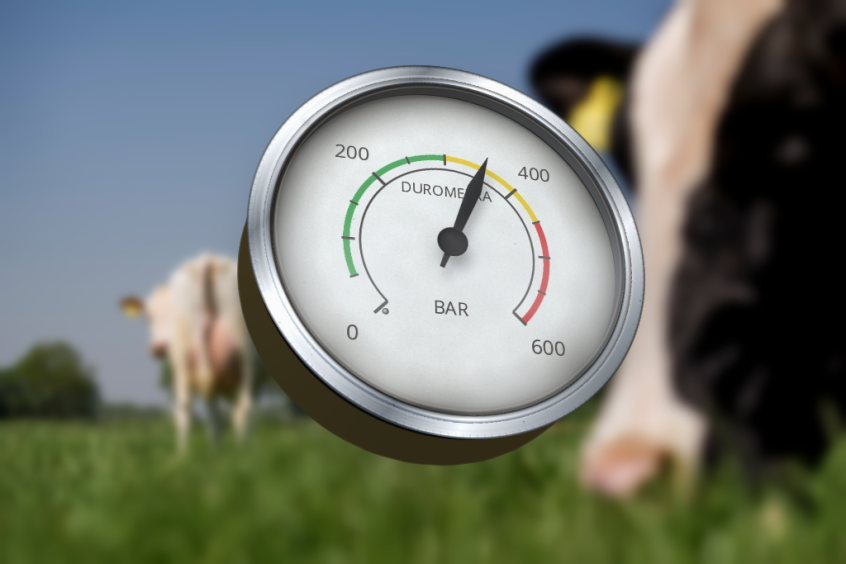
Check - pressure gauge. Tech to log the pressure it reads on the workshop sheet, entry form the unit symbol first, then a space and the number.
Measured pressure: bar 350
